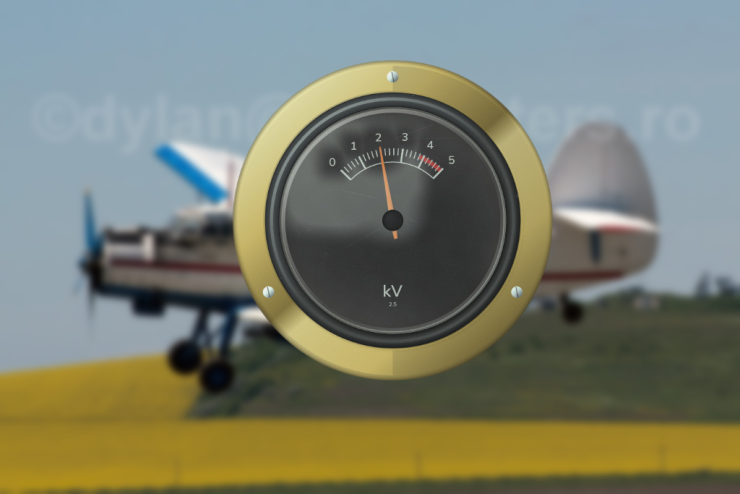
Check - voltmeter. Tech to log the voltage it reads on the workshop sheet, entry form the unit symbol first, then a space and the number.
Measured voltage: kV 2
